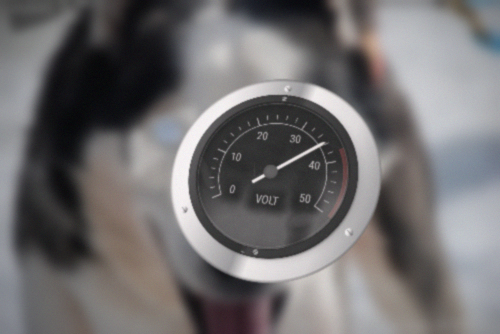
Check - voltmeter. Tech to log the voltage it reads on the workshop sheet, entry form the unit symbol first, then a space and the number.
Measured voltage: V 36
